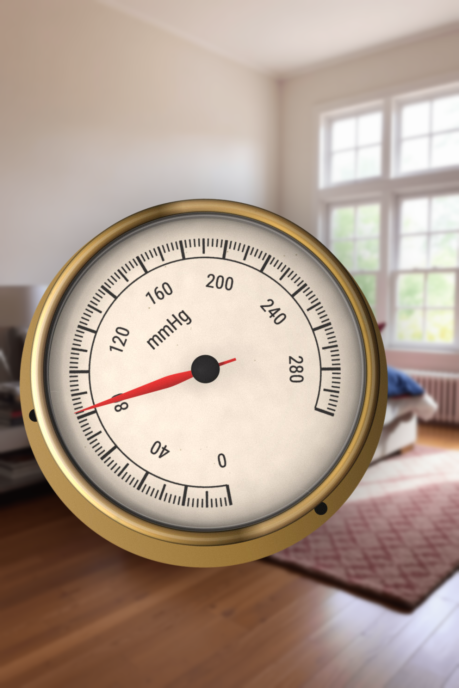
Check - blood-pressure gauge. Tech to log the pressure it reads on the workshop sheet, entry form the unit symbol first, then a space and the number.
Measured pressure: mmHg 82
